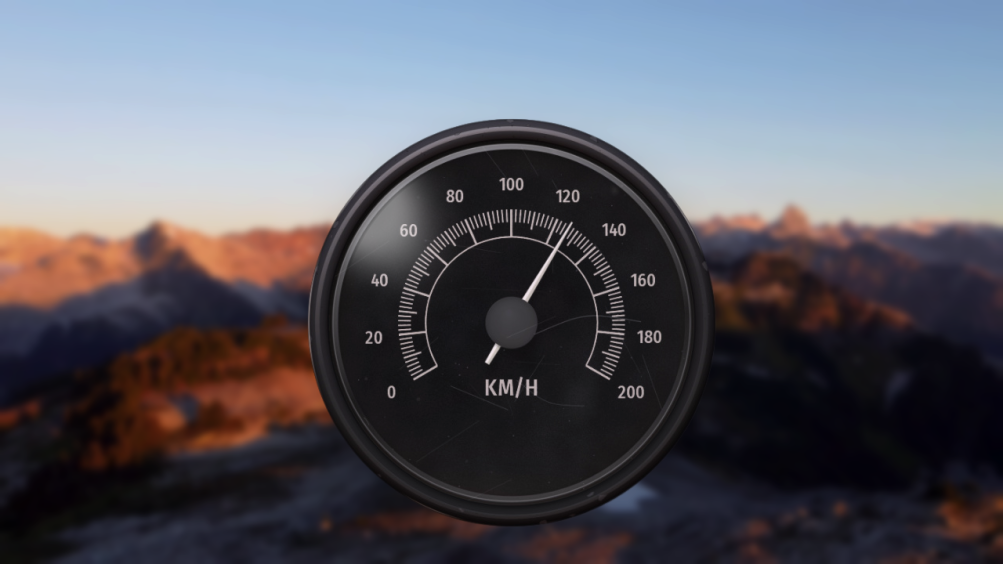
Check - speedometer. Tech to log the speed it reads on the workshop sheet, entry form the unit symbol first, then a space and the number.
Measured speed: km/h 126
